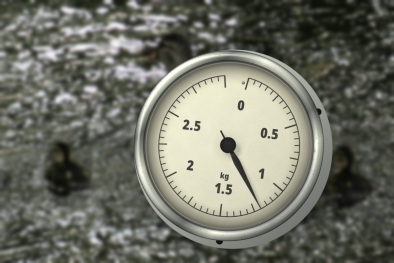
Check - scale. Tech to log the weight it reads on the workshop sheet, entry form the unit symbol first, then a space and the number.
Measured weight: kg 1.2
